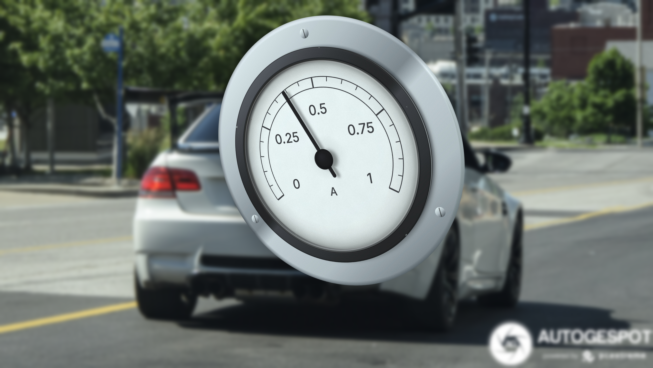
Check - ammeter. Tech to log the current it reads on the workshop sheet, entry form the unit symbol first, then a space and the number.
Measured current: A 0.4
